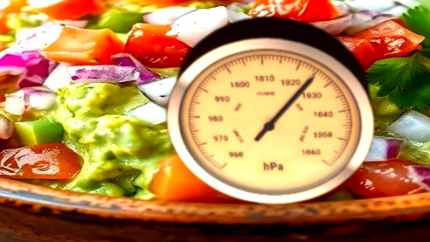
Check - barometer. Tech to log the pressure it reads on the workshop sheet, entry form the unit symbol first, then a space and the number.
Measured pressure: hPa 1025
